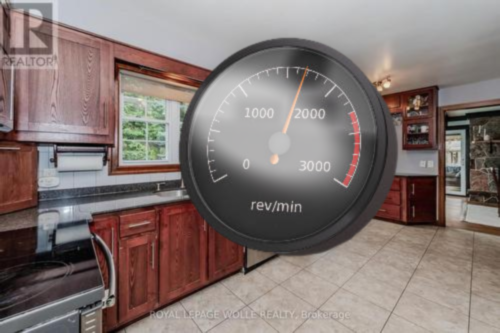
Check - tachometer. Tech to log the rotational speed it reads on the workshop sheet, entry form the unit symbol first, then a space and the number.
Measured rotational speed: rpm 1700
